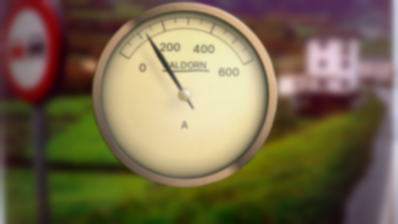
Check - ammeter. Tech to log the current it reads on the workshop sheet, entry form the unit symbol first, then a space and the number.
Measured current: A 125
